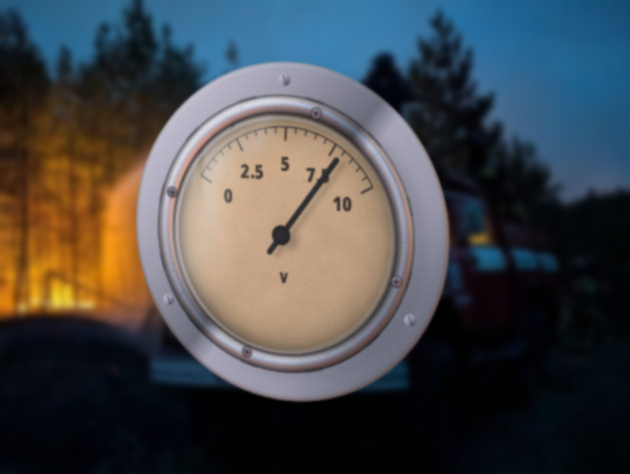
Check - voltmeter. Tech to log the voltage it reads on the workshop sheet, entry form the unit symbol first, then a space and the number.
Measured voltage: V 8
